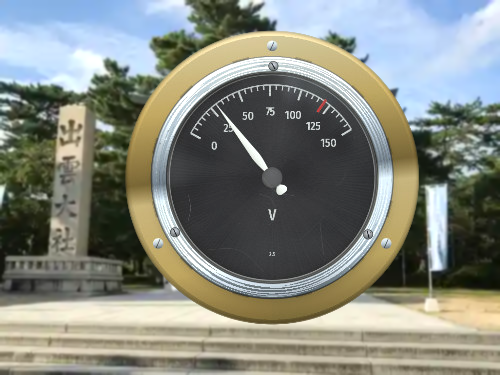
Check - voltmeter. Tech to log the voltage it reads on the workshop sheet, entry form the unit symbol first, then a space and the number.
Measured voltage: V 30
